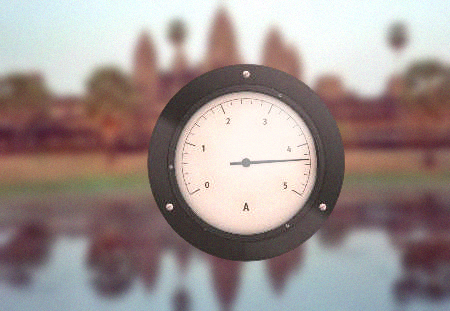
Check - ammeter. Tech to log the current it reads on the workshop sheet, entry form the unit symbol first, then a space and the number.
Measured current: A 4.3
